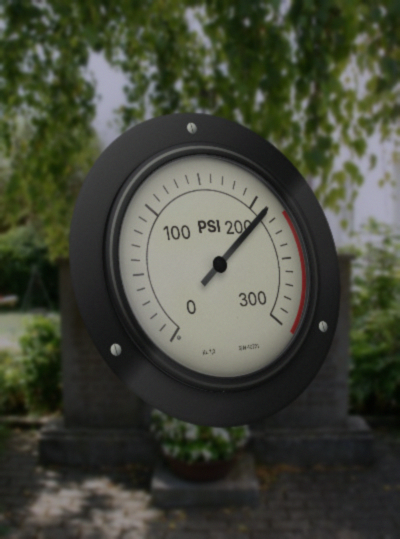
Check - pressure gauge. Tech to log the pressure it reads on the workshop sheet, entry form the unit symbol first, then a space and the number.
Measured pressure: psi 210
